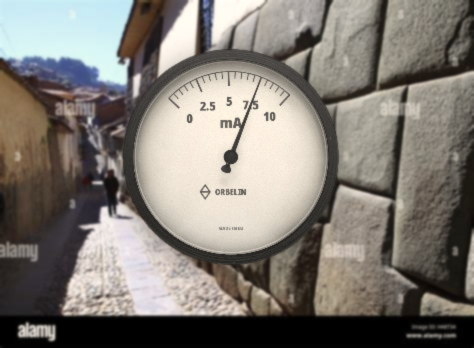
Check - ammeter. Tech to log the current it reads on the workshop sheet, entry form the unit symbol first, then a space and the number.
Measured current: mA 7.5
